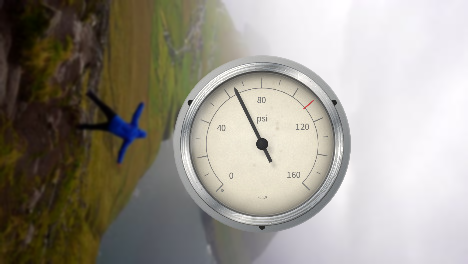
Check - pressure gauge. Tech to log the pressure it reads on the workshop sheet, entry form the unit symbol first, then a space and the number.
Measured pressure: psi 65
